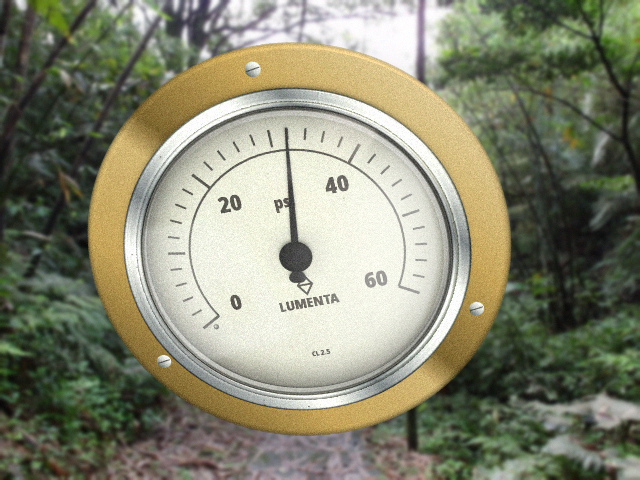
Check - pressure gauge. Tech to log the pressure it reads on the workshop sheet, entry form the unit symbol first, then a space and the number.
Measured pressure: psi 32
